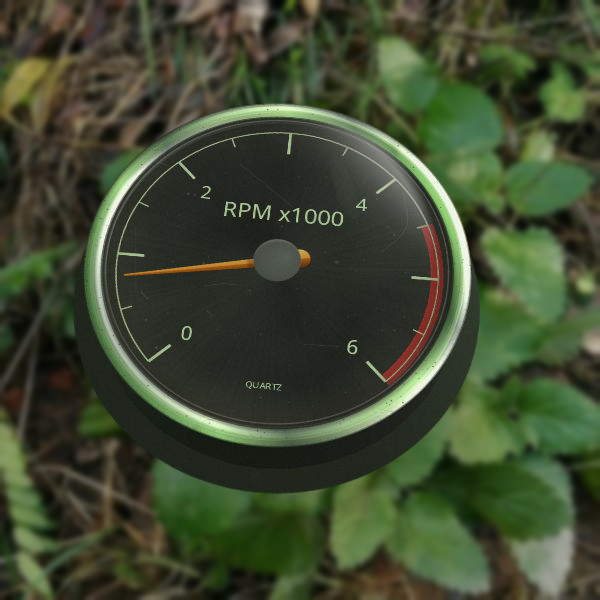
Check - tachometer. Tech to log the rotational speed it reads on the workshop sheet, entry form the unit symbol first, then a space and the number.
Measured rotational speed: rpm 750
